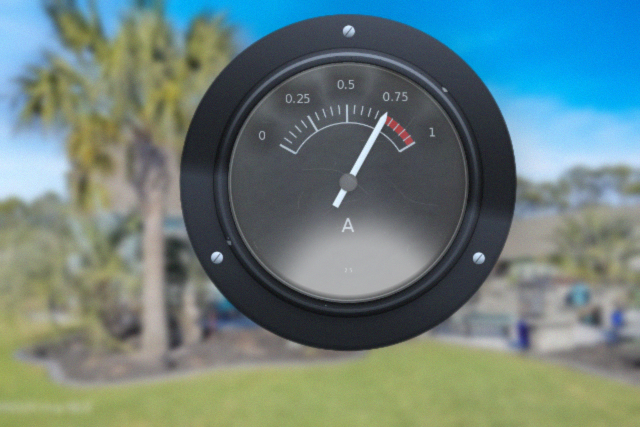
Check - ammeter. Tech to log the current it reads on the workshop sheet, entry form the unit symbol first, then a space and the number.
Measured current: A 0.75
